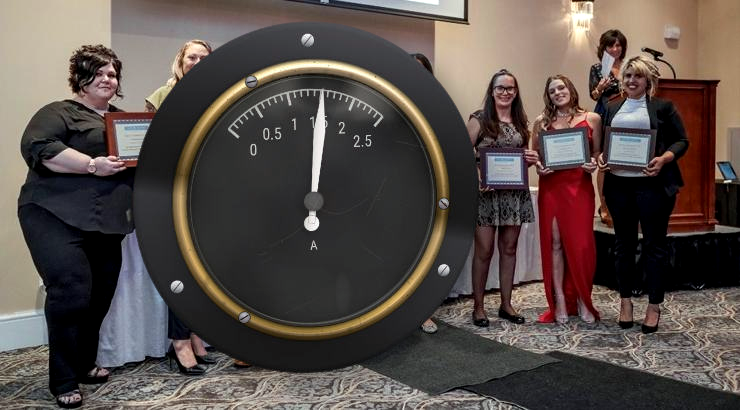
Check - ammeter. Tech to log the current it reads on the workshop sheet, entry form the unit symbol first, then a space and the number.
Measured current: A 1.5
